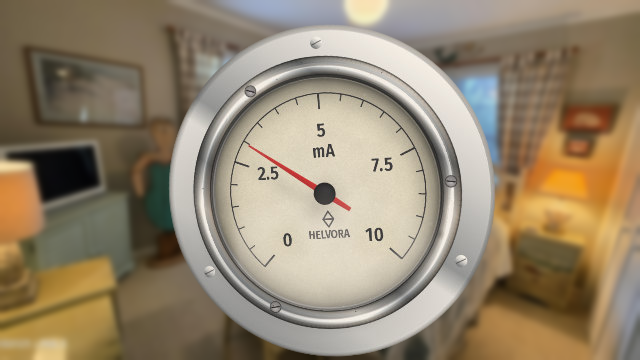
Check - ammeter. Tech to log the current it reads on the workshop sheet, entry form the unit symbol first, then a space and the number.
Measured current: mA 3
